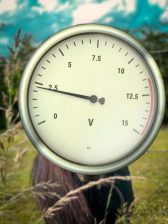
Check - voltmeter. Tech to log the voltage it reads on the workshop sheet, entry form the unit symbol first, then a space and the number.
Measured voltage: V 2.25
